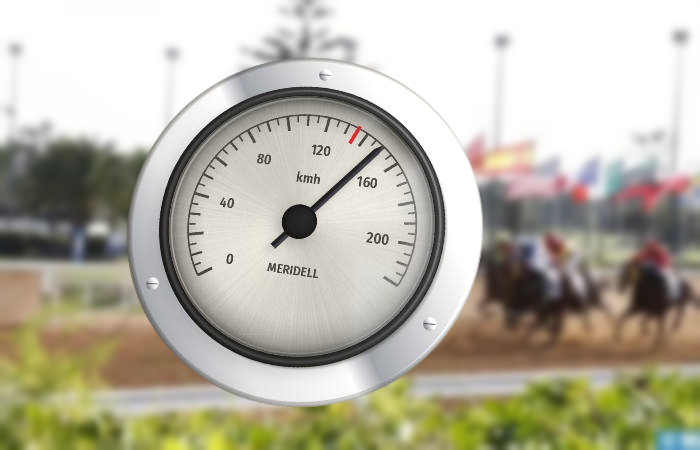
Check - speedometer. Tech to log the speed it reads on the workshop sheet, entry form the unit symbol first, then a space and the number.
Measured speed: km/h 150
